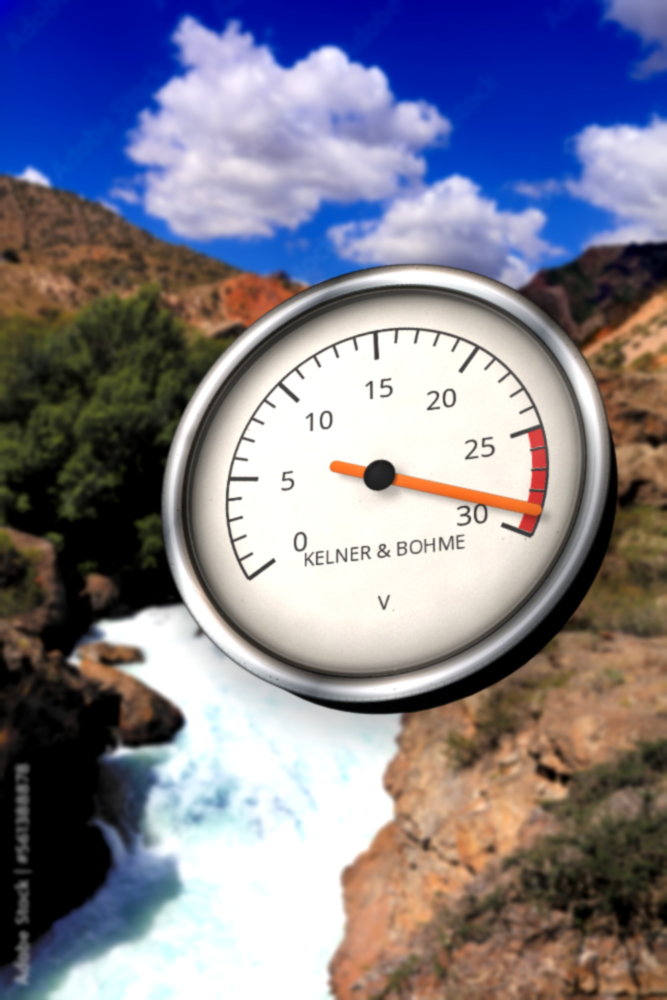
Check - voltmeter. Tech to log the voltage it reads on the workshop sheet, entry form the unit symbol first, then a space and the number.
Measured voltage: V 29
